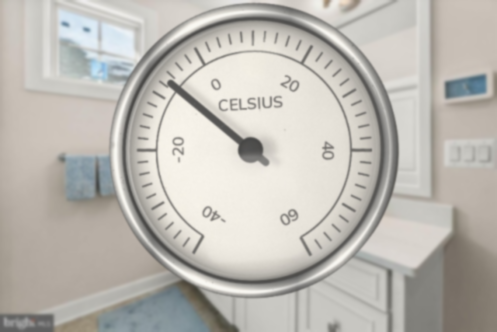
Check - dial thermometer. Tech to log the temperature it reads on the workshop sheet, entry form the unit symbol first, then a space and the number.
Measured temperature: °C -7
